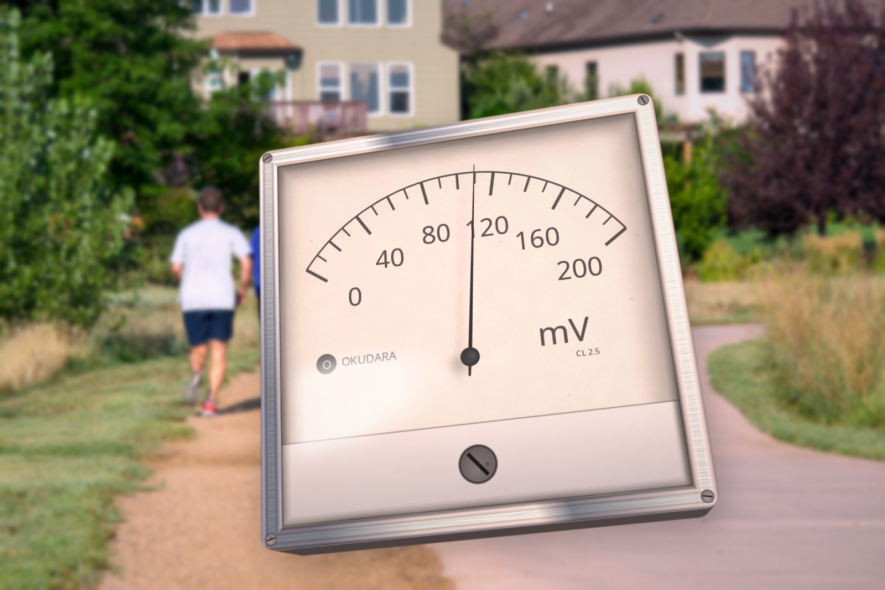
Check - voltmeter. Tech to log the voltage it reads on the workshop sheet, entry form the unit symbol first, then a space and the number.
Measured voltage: mV 110
